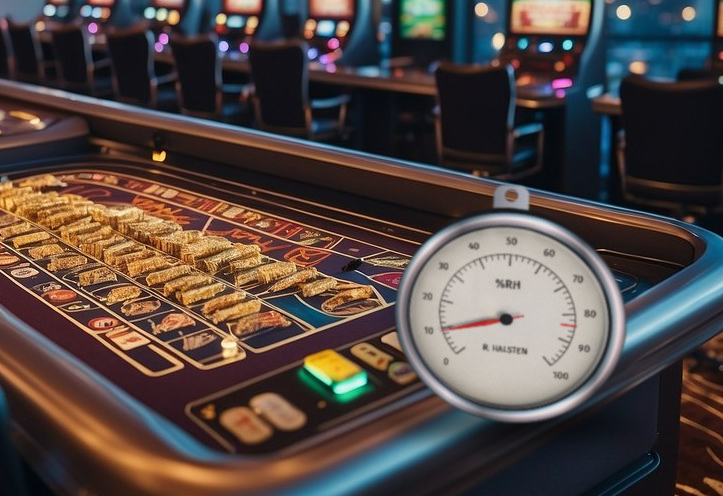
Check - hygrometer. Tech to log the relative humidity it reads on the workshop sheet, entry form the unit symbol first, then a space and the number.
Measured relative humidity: % 10
